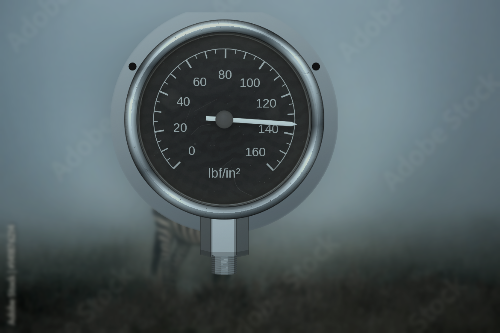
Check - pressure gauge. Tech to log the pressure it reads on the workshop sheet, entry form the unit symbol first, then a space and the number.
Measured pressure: psi 135
